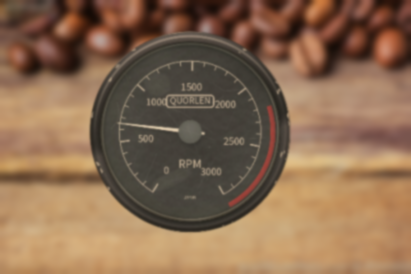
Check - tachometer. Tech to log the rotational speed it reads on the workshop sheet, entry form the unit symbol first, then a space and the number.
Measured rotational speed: rpm 650
